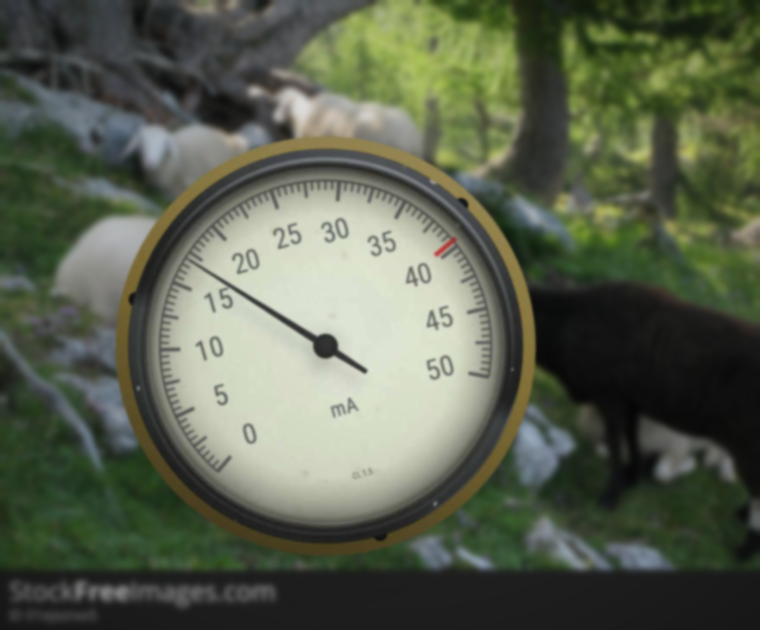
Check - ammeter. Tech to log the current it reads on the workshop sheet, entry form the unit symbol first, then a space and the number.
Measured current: mA 17
